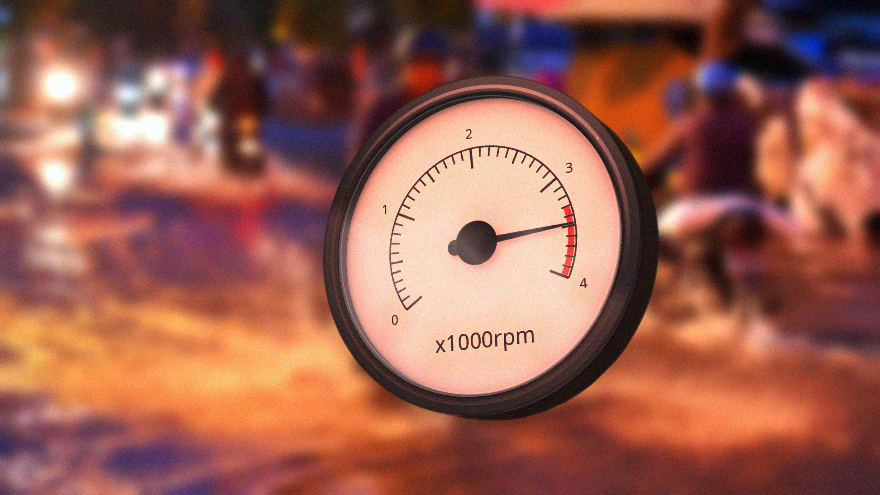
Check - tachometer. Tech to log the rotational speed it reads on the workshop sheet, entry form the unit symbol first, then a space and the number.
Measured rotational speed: rpm 3500
